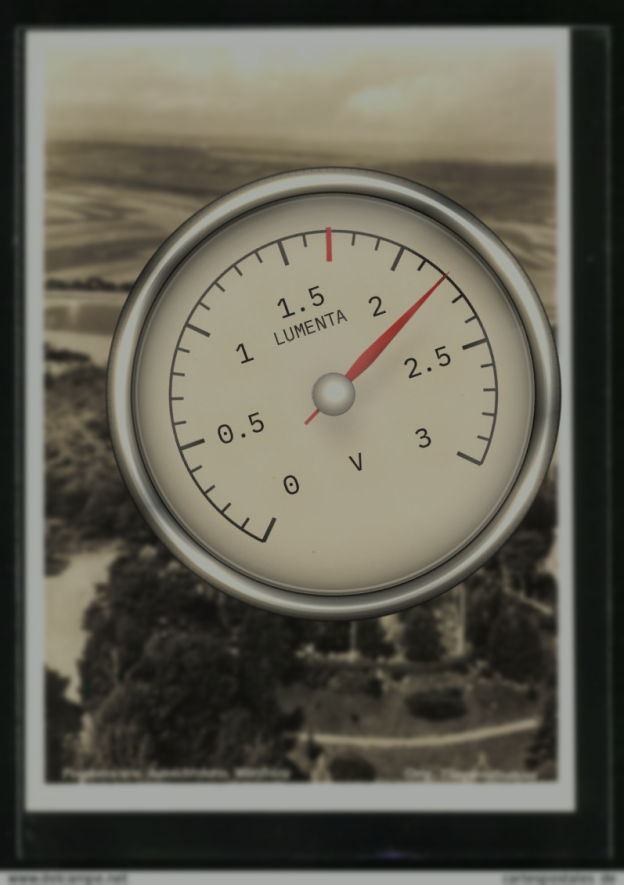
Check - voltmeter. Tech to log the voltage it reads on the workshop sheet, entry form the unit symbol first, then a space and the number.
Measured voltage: V 2.2
